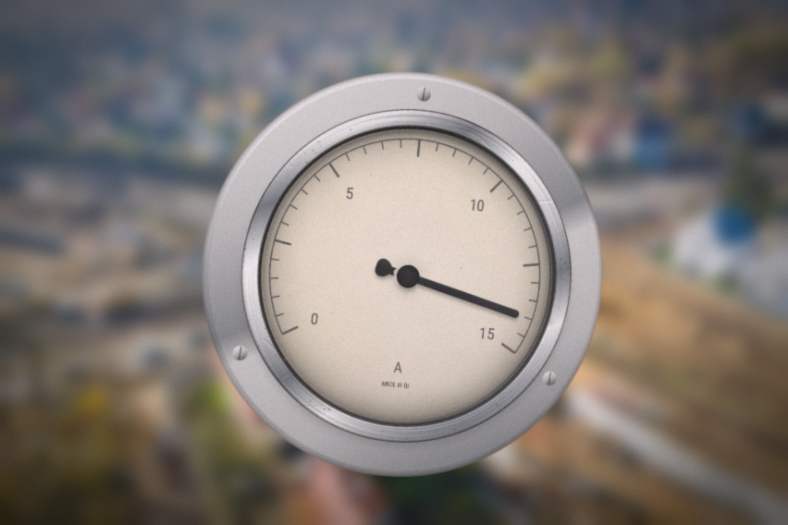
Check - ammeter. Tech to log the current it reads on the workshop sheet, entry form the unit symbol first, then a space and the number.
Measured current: A 14
